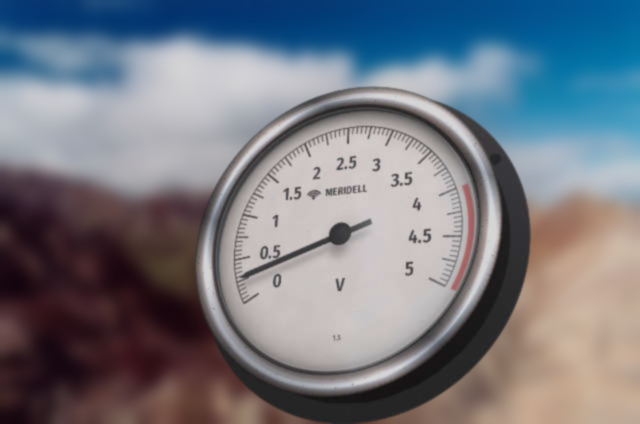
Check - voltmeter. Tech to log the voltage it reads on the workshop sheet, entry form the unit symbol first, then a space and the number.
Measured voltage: V 0.25
